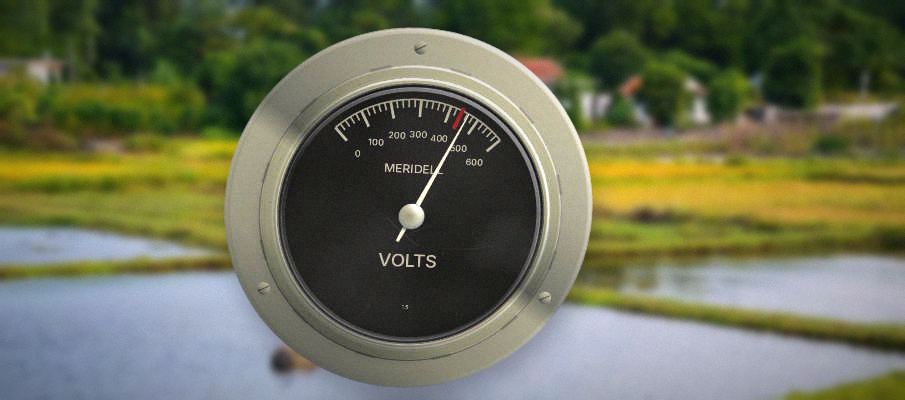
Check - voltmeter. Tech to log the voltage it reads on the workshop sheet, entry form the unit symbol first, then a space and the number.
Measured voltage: V 460
